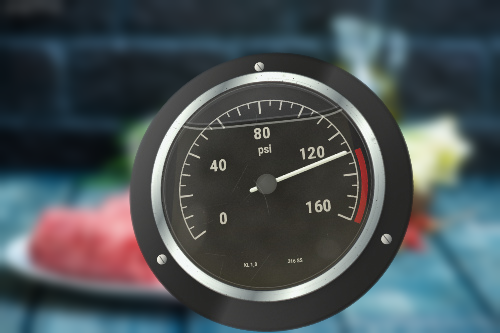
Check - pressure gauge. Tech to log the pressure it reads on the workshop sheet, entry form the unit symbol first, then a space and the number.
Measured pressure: psi 130
